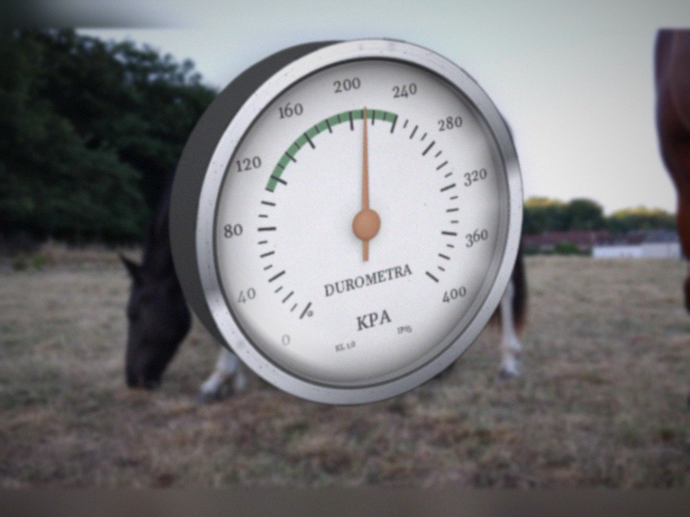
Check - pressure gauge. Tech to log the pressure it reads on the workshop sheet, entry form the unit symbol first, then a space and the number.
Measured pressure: kPa 210
